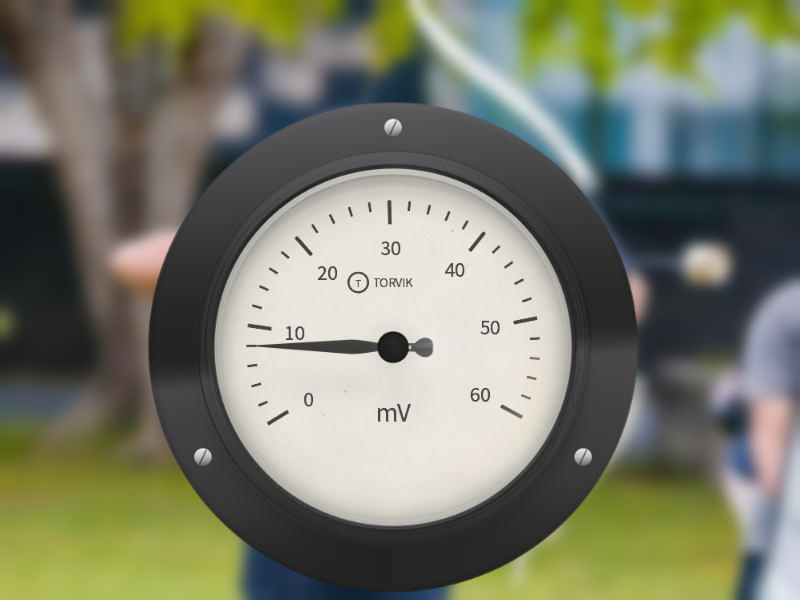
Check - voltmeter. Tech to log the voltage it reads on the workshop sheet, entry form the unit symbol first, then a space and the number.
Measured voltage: mV 8
